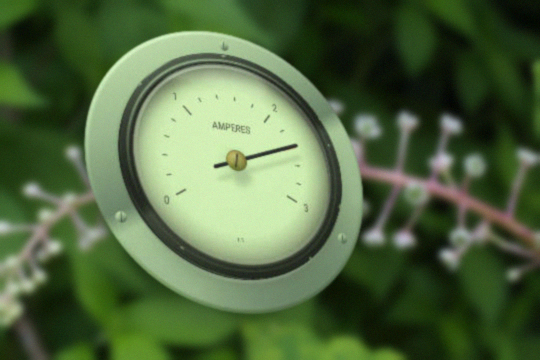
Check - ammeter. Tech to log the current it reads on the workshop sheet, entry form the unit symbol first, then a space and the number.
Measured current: A 2.4
